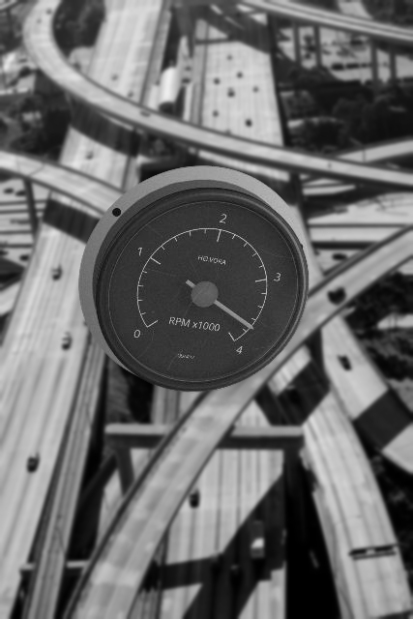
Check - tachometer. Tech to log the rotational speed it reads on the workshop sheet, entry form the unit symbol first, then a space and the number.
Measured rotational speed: rpm 3700
